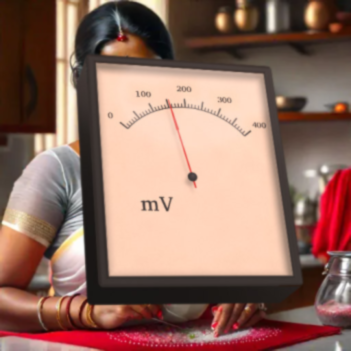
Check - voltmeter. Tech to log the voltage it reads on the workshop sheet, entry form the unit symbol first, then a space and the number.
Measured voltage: mV 150
